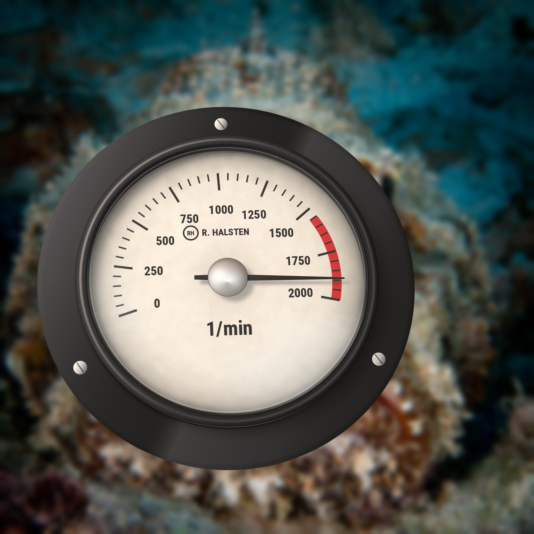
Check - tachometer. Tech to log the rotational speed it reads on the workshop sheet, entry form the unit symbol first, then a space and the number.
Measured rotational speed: rpm 1900
